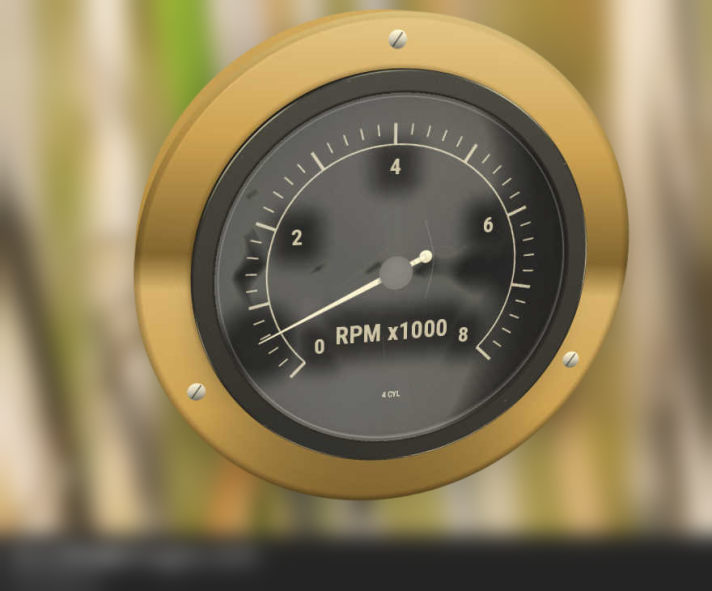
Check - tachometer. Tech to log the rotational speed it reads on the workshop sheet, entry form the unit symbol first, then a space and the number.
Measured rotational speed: rpm 600
